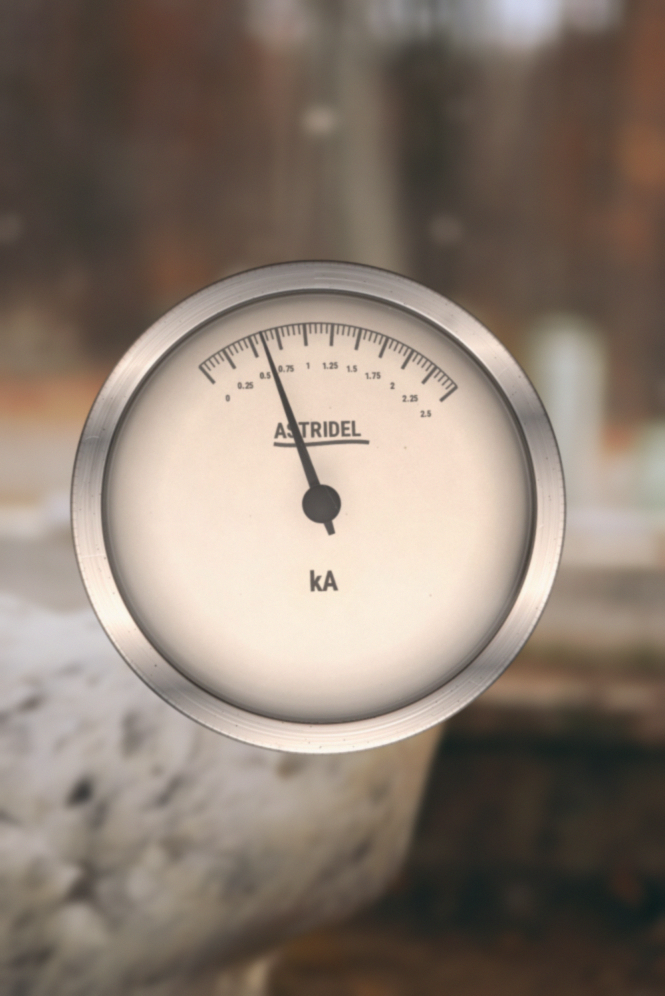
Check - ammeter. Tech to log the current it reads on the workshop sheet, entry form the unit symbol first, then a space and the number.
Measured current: kA 0.6
